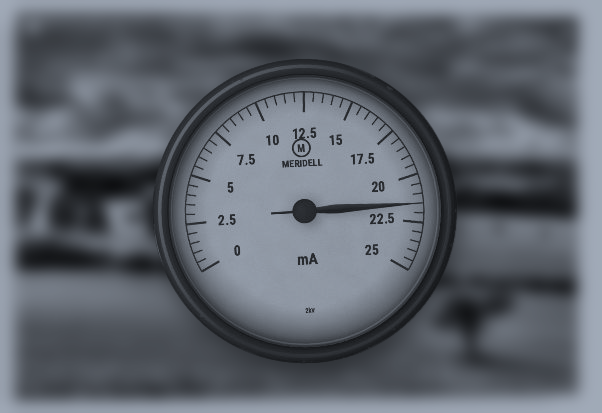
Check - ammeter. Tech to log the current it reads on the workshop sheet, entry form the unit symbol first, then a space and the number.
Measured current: mA 21.5
